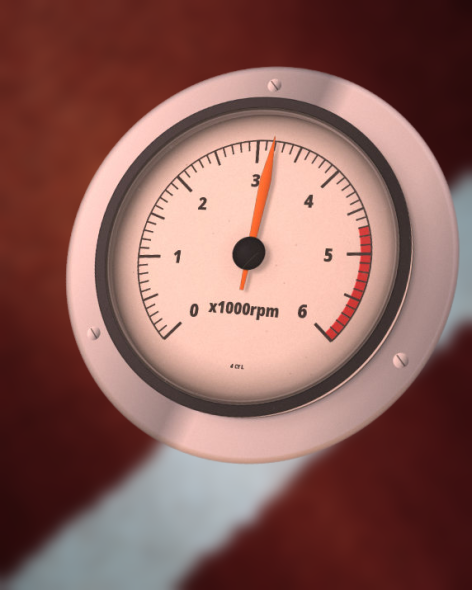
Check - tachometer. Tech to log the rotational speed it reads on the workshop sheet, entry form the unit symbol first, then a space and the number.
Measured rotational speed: rpm 3200
